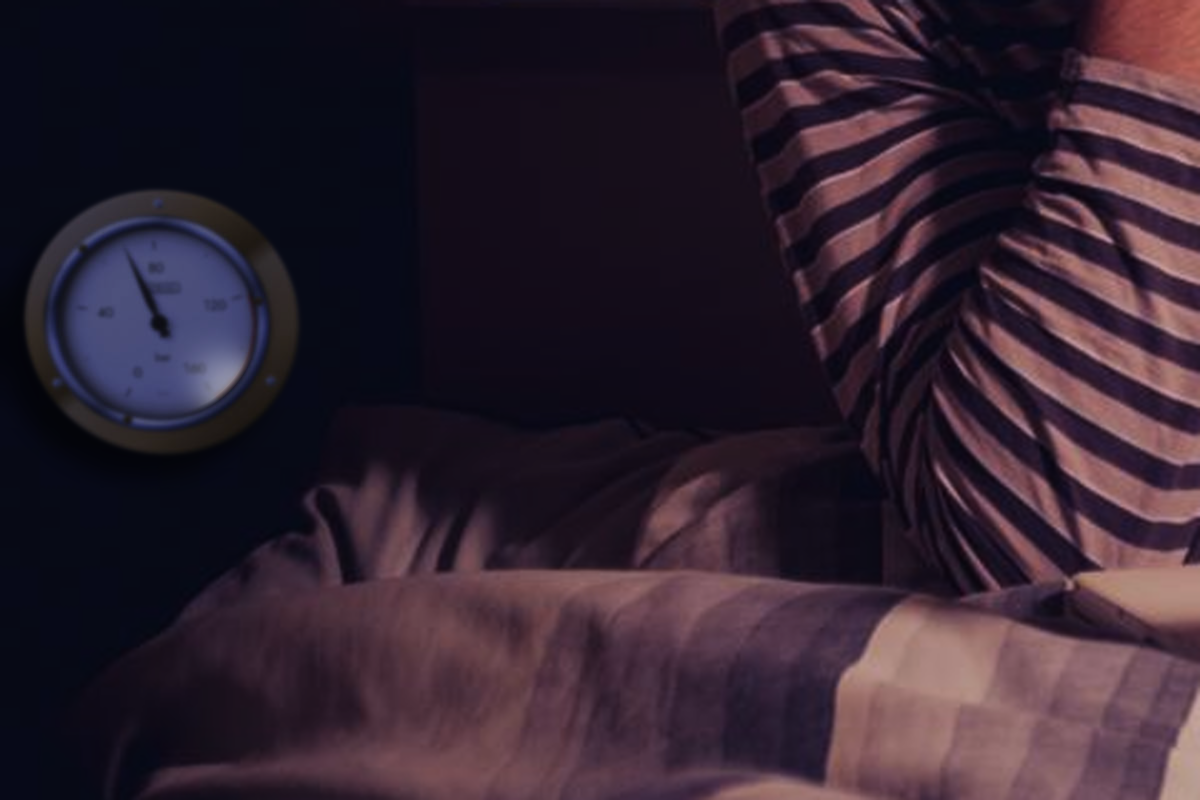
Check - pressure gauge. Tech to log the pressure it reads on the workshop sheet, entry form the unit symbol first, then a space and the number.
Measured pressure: bar 70
